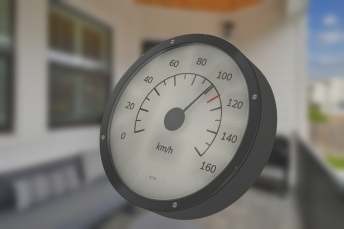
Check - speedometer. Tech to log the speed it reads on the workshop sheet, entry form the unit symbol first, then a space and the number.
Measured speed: km/h 100
